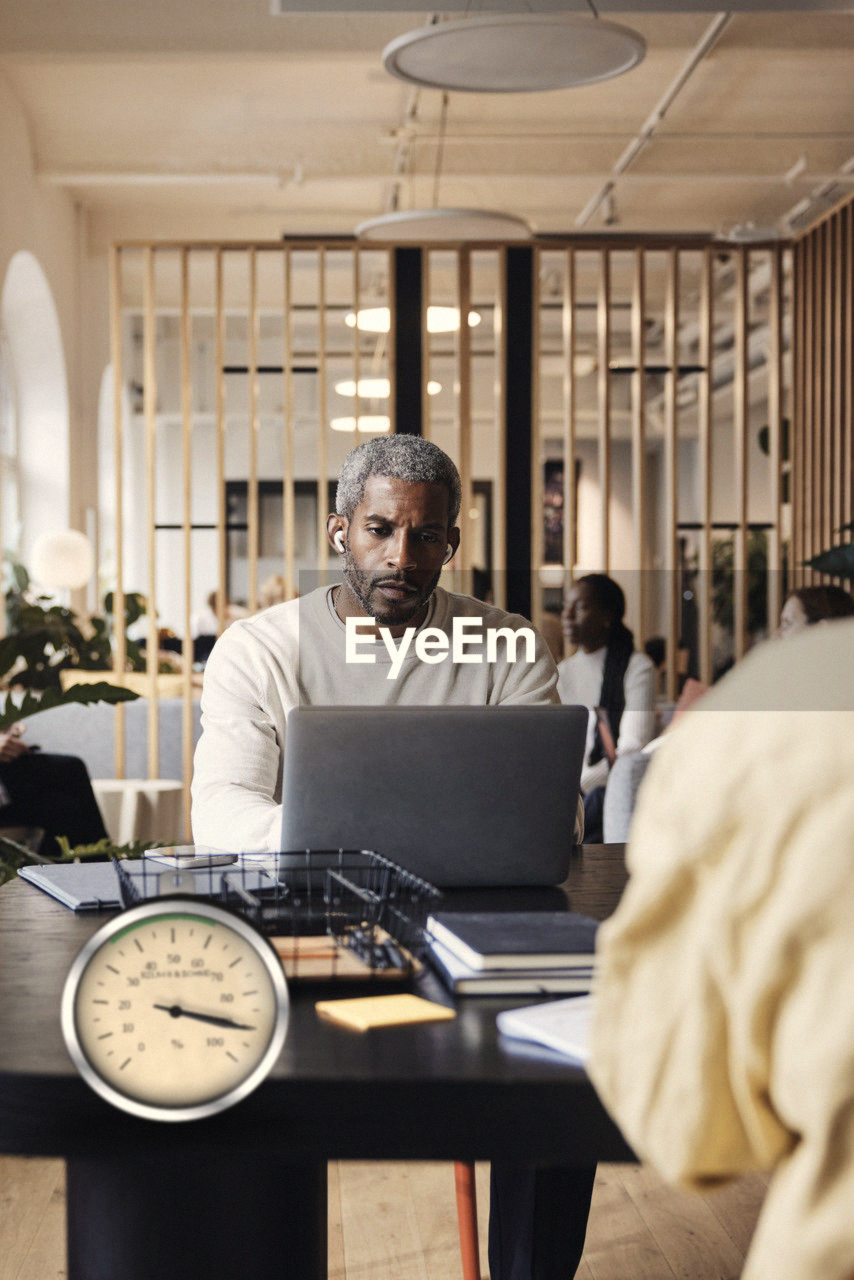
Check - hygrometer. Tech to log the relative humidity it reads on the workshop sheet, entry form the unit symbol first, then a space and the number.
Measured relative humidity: % 90
